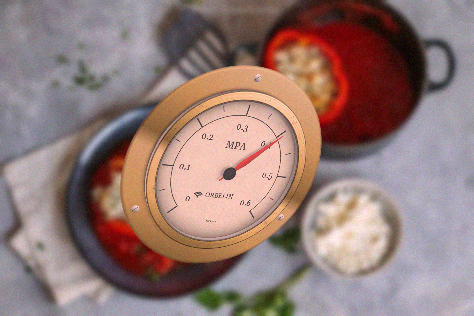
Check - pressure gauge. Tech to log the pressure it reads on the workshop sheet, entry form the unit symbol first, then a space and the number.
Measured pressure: MPa 0.4
